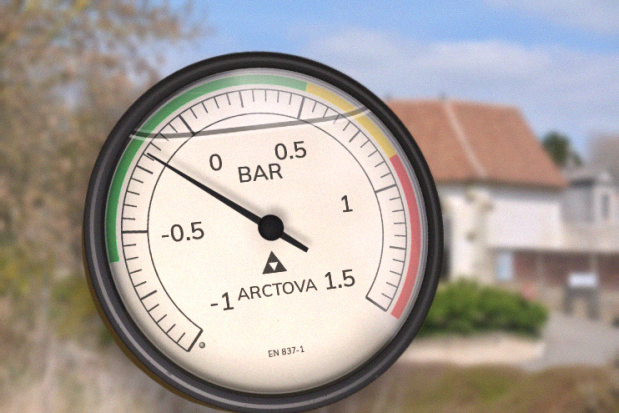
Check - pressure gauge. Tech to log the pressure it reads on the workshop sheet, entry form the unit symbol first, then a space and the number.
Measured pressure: bar -0.2
